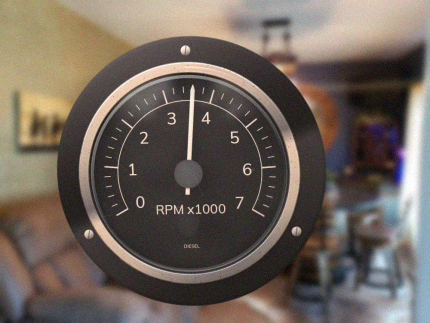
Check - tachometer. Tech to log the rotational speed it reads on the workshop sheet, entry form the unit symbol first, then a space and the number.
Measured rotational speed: rpm 3600
